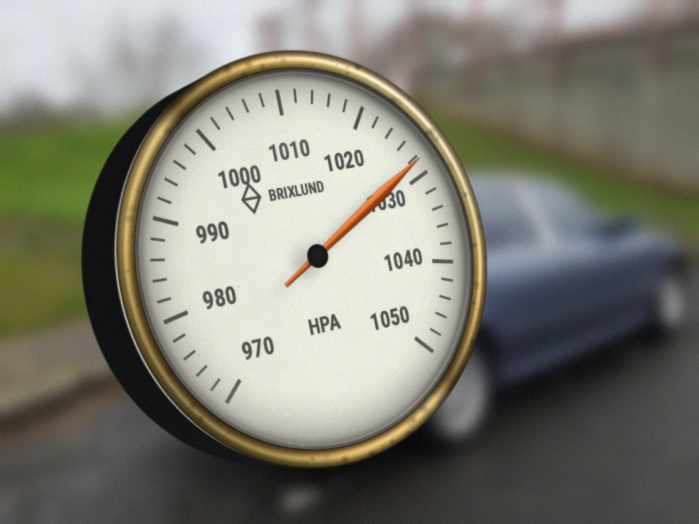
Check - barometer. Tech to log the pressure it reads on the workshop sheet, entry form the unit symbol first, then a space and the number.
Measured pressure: hPa 1028
